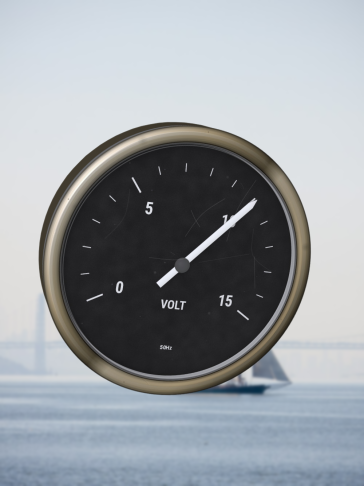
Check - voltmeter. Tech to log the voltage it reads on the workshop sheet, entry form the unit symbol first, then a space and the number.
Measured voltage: V 10
